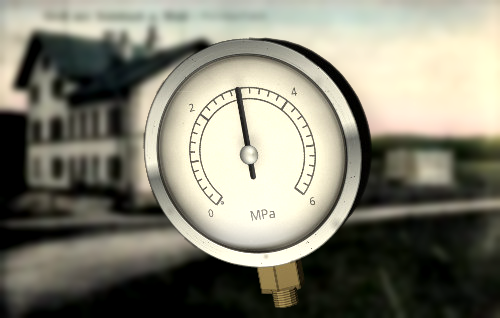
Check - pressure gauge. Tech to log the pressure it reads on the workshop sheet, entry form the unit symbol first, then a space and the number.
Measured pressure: MPa 3
